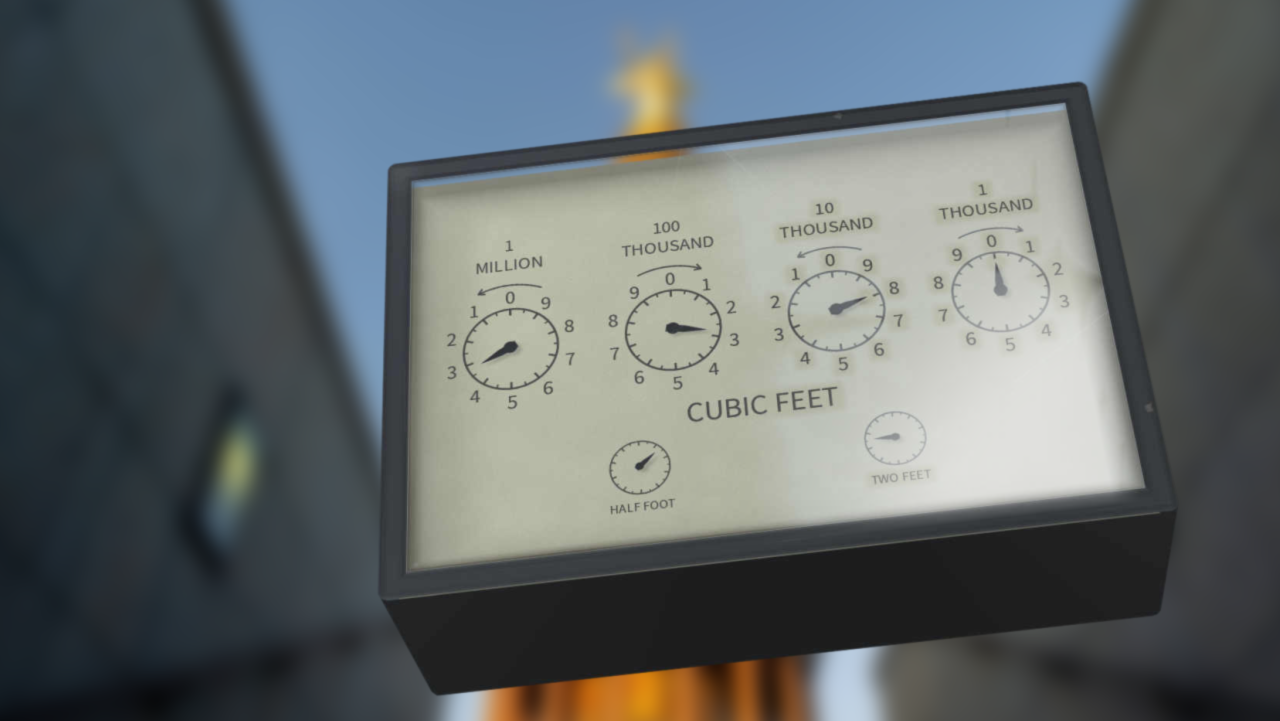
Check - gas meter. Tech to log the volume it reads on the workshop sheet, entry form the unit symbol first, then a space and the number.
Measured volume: ft³ 328000
